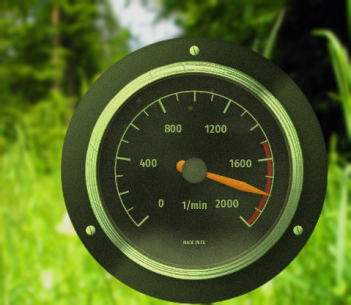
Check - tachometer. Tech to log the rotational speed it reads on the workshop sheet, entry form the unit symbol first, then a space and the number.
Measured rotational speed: rpm 1800
